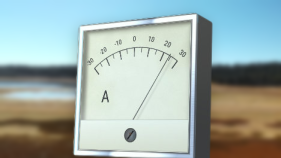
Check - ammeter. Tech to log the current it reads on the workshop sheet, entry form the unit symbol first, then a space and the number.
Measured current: A 25
